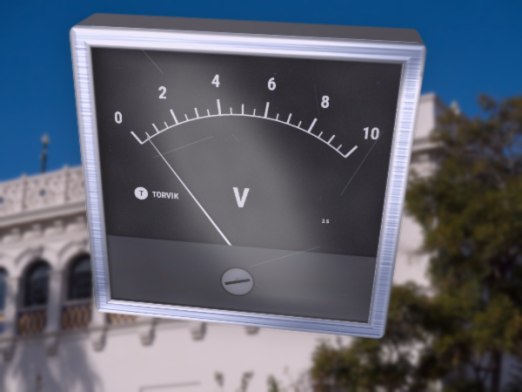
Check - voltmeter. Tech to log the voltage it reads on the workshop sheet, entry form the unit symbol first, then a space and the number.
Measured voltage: V 0.5
